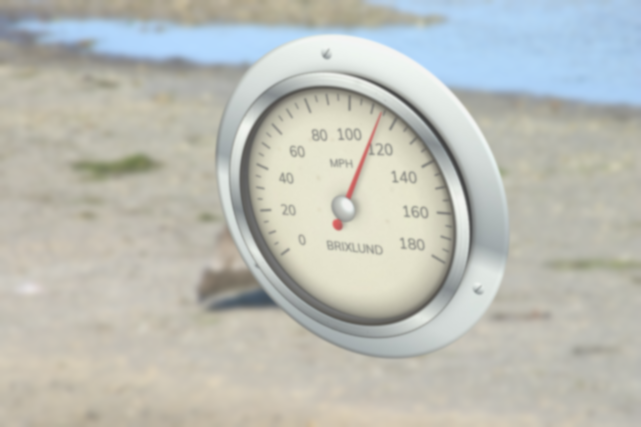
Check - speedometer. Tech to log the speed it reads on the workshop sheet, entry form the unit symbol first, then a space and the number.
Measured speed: mph 115
